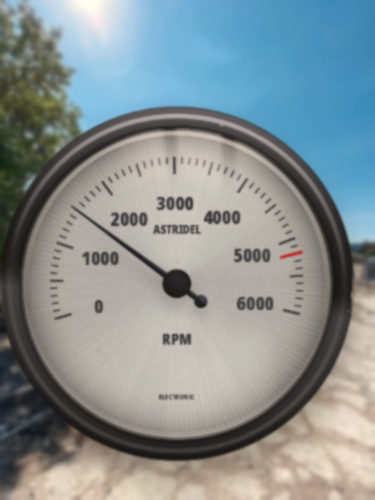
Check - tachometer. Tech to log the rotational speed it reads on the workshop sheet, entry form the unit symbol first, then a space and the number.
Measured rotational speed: rpm 1500
